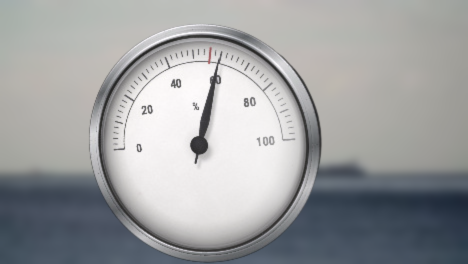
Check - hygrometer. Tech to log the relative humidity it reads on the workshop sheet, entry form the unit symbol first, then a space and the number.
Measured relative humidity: % 60
